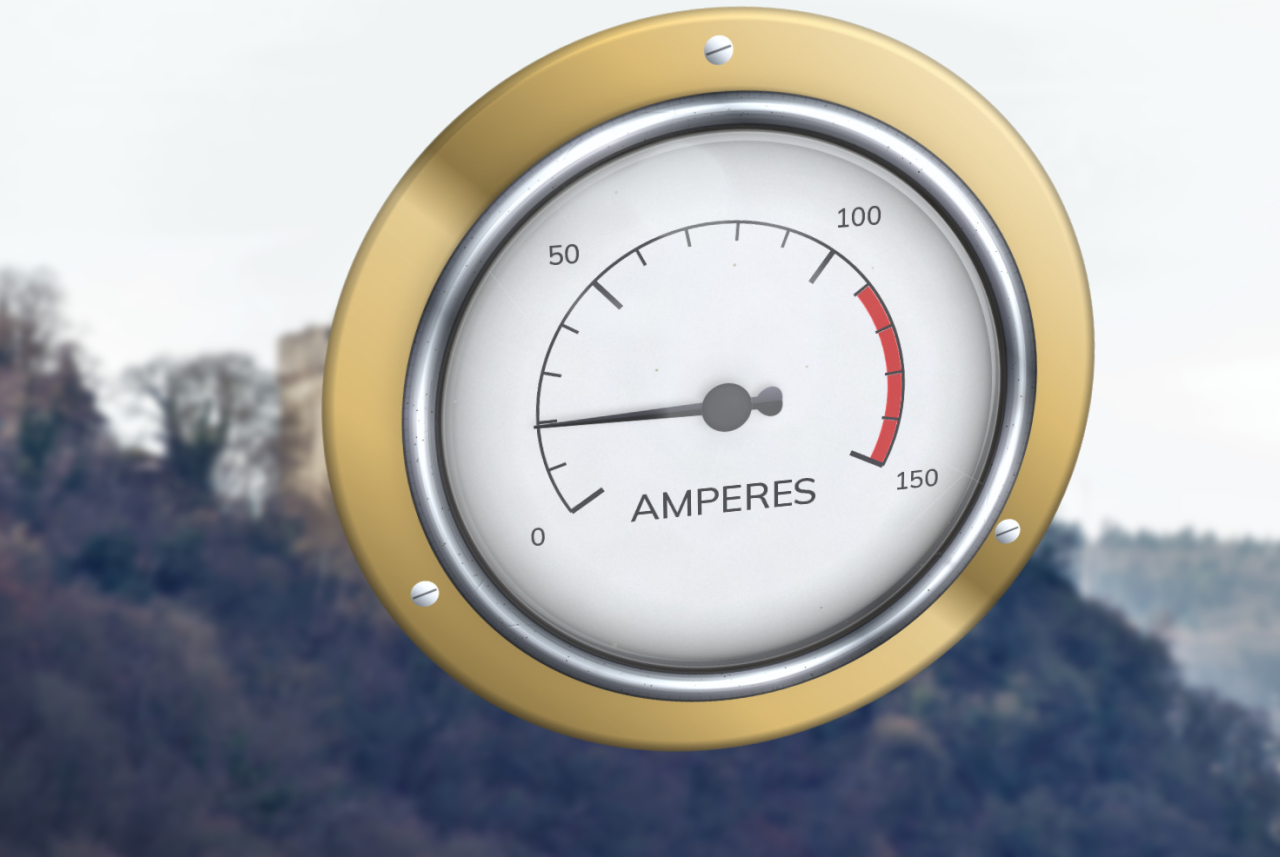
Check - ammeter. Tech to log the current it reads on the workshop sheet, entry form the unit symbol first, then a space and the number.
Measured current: A 20
